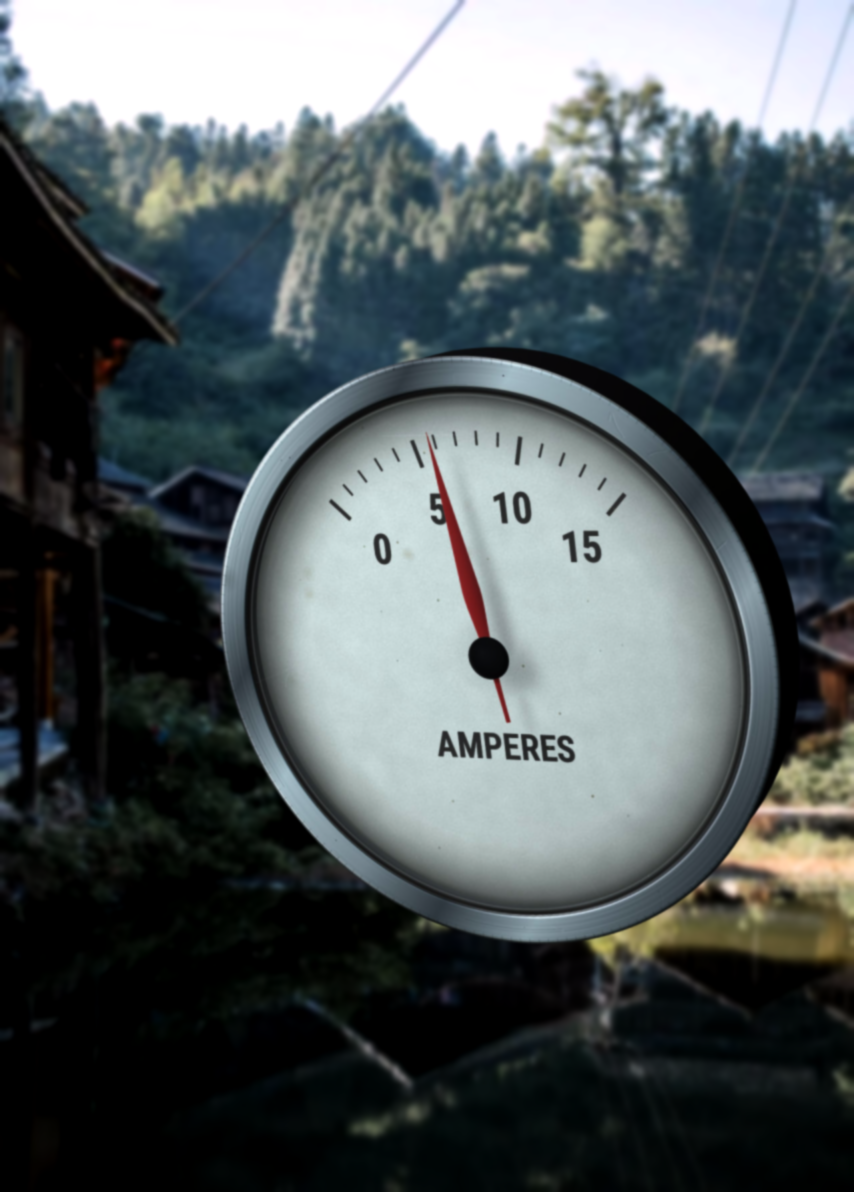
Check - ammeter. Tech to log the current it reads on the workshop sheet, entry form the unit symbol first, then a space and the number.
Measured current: A 6
